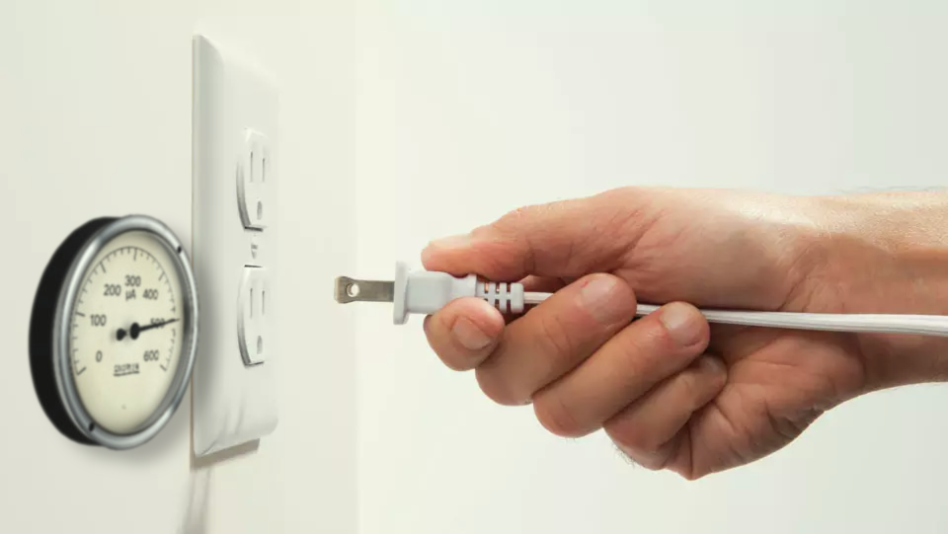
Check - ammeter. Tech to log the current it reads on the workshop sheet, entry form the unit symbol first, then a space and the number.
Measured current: µA 500
